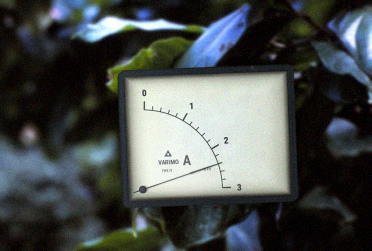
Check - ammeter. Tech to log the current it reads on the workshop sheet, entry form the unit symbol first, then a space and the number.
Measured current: A 2.4
